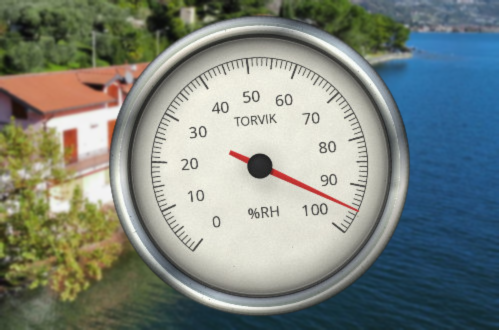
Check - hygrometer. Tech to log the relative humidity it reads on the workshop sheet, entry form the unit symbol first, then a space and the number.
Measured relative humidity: % 95
